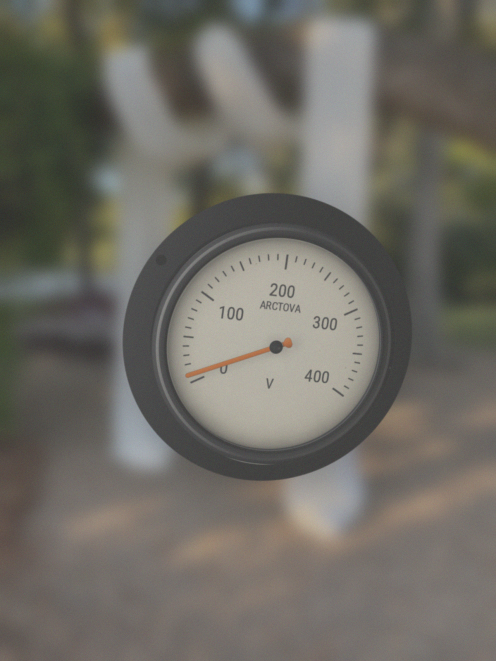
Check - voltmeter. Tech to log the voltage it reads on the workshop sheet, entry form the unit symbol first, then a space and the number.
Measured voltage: V 10
